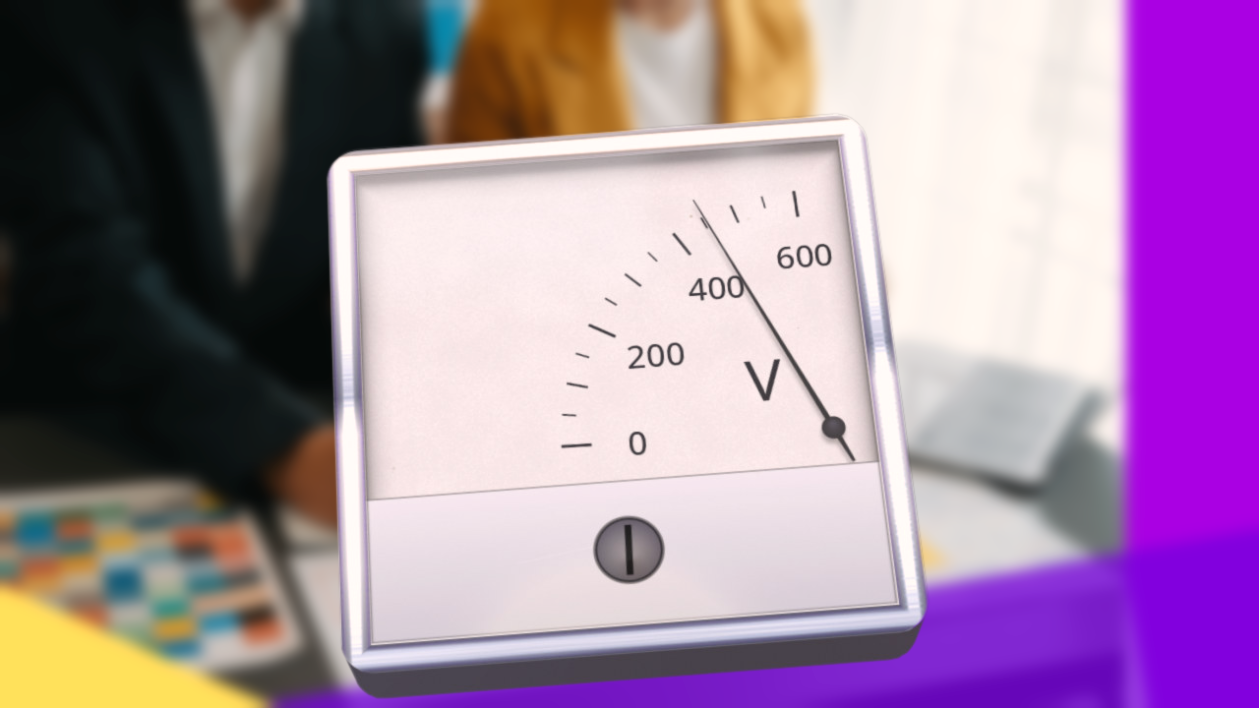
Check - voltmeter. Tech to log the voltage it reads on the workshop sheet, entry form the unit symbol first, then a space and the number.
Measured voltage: V 450
